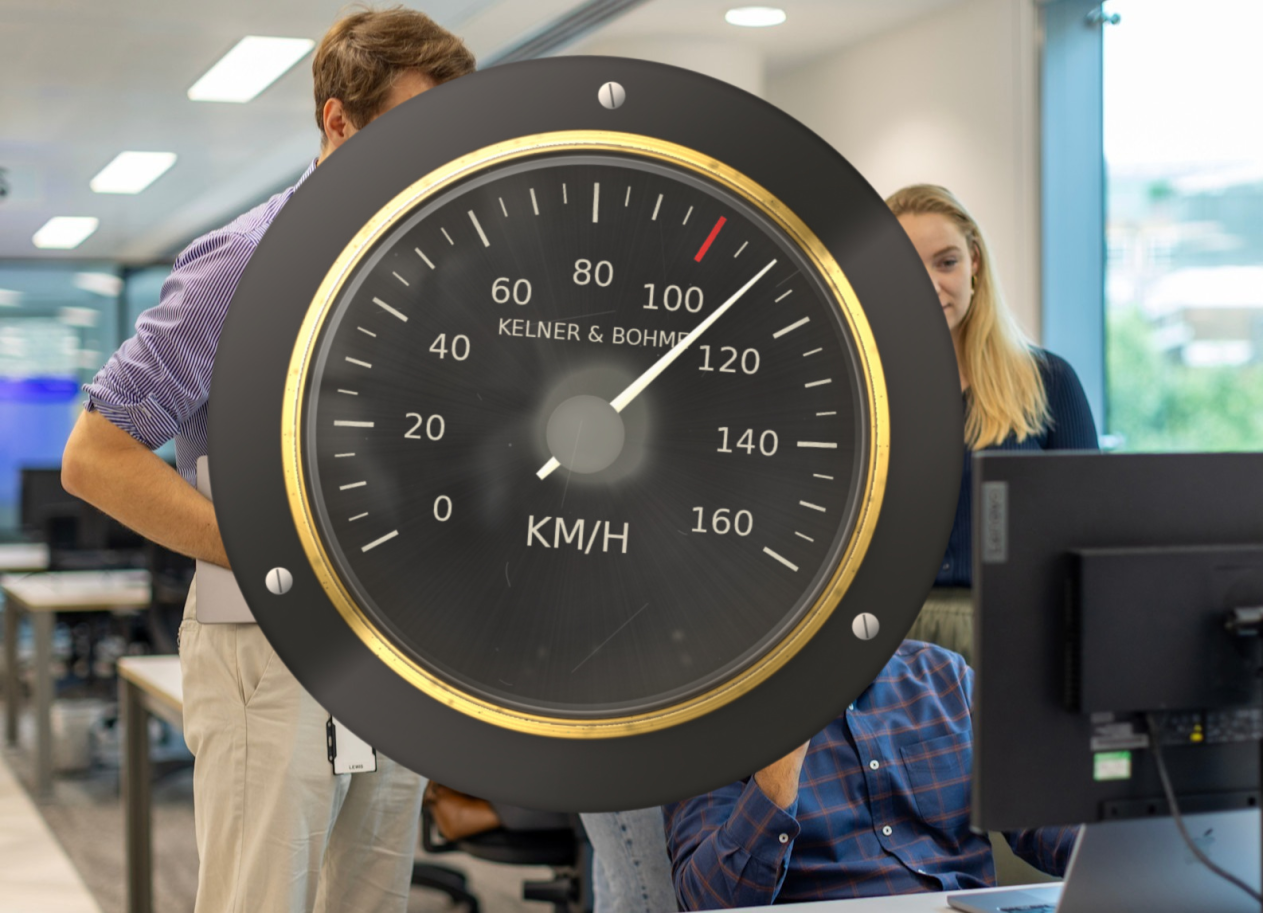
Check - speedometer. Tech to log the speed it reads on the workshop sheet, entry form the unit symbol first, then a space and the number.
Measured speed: km/h 110
